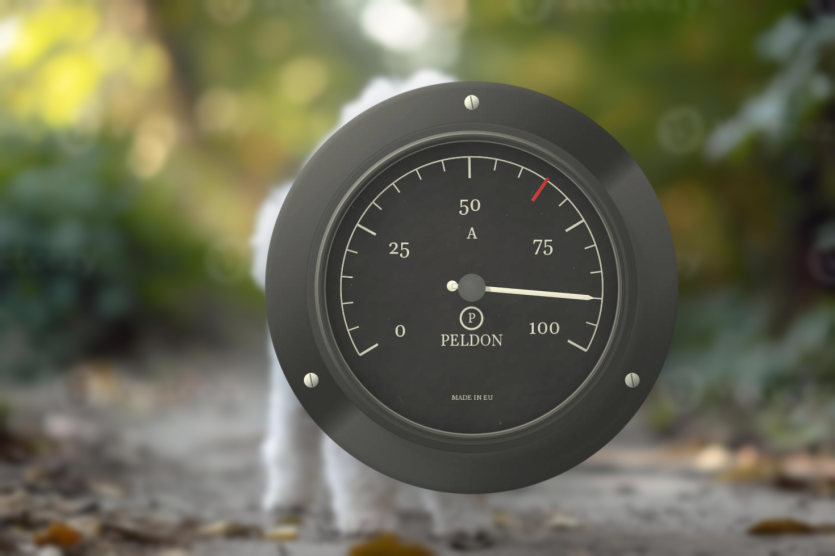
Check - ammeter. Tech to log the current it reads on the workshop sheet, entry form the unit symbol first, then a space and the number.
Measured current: A 90
